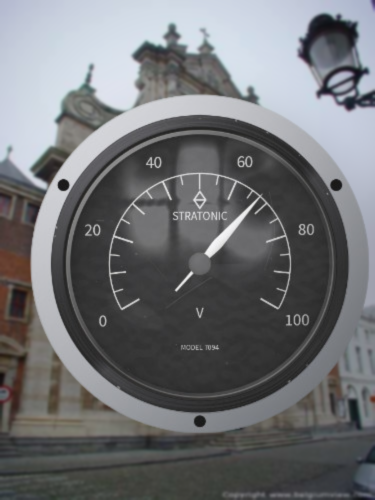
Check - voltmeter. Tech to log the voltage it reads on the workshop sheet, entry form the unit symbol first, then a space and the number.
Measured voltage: V 67.5
